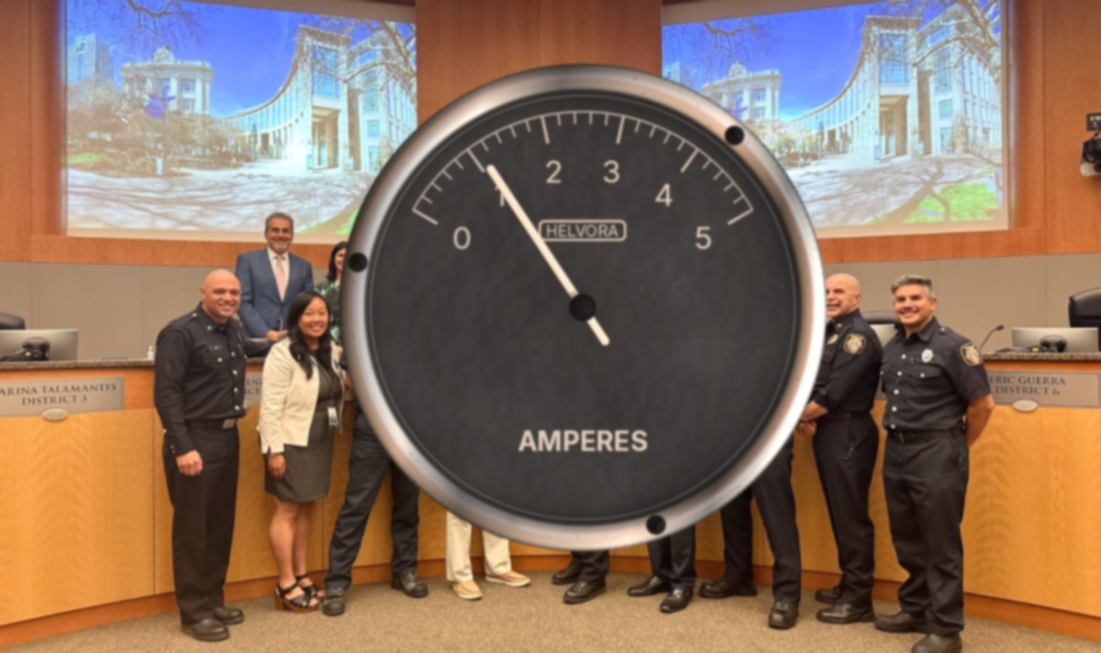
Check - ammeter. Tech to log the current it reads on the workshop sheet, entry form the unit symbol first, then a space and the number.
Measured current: A 1.1
